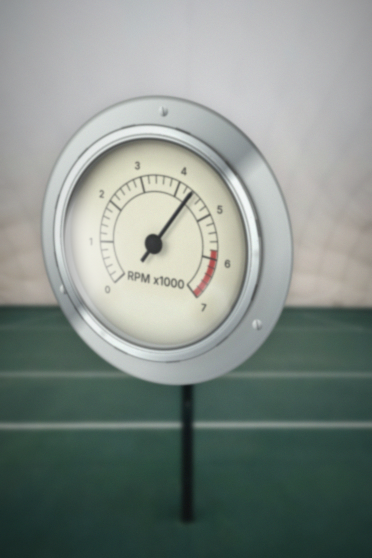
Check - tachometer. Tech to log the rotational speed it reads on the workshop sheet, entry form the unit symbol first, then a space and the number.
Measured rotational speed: rpm 4400
